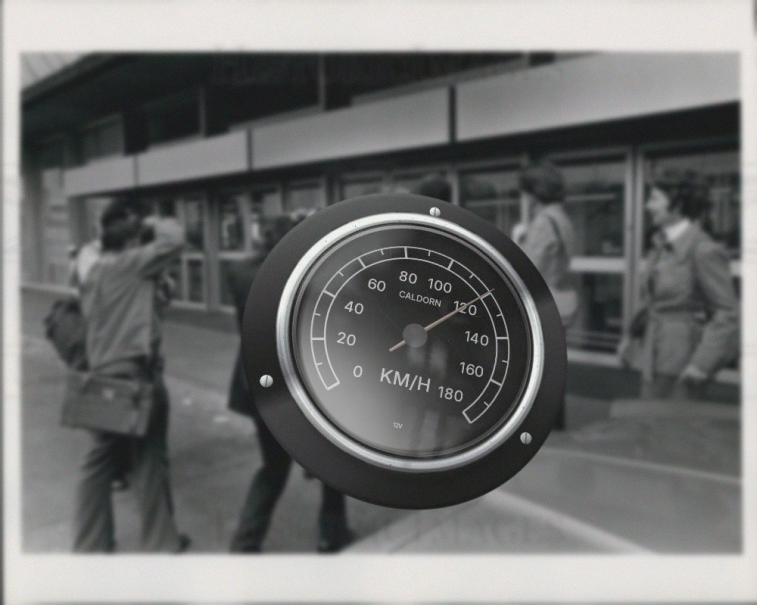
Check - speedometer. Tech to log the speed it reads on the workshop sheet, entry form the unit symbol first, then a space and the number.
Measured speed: km/h 120
